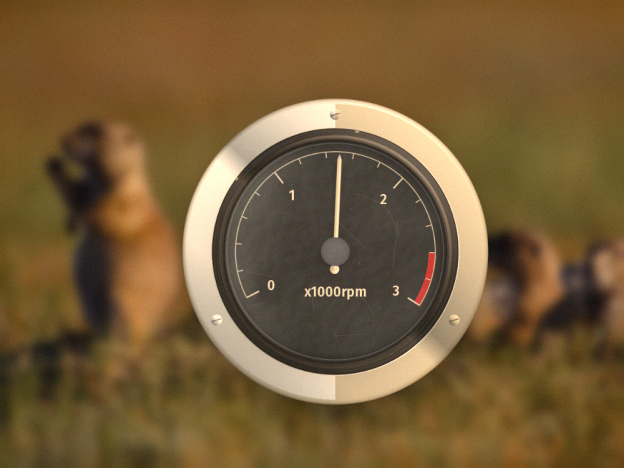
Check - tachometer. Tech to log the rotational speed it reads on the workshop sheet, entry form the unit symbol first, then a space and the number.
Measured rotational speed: rpm 1500
